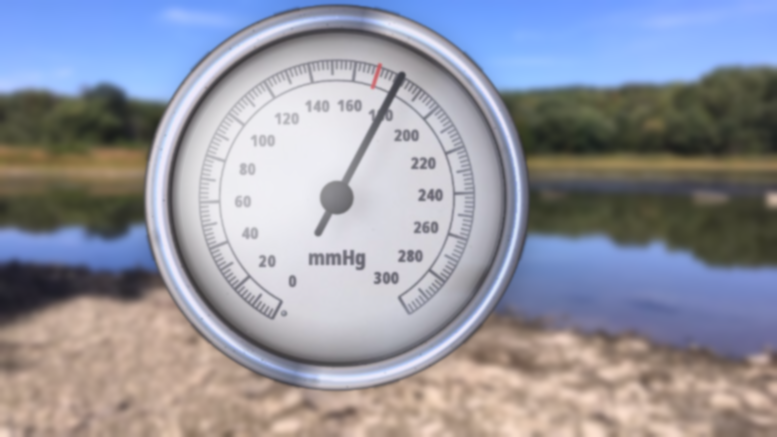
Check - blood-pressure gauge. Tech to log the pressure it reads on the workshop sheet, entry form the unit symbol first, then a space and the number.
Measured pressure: mmHg 180
